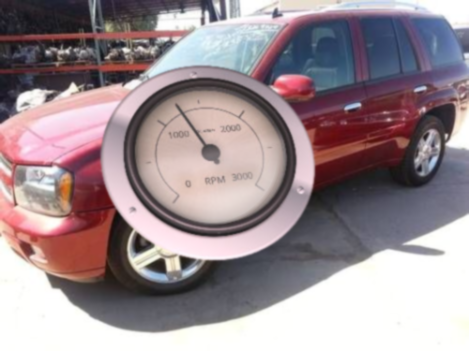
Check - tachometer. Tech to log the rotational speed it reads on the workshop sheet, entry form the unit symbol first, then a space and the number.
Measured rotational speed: rpm 1250
